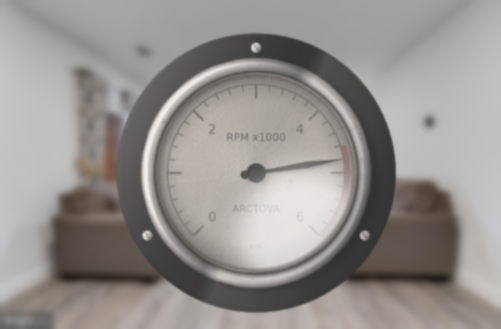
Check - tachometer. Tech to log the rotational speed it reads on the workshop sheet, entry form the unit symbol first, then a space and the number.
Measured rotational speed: rpm 4800
